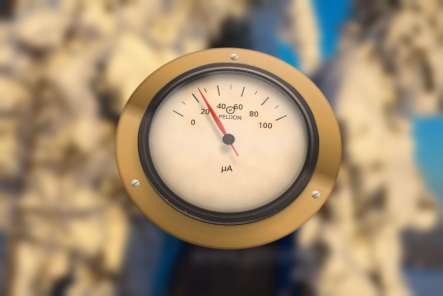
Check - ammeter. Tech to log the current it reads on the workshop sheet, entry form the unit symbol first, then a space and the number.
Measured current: µA 25
